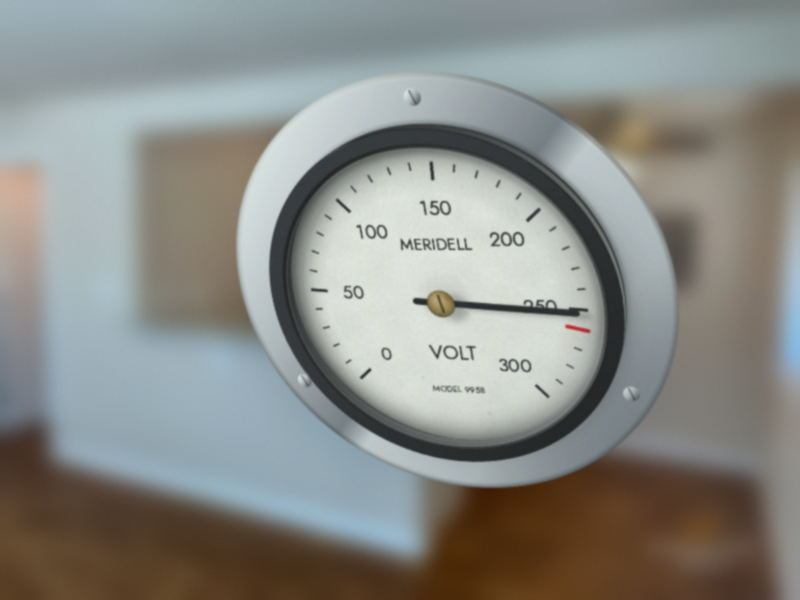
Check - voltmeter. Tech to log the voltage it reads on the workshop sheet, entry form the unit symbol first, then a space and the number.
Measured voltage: V 250
